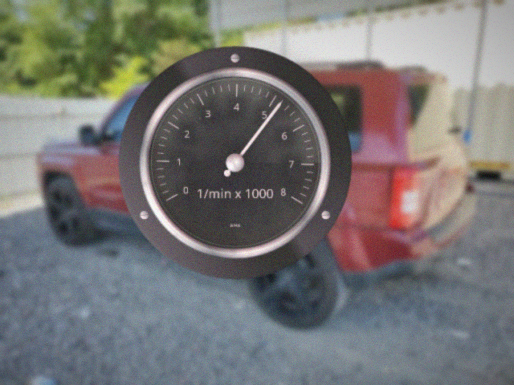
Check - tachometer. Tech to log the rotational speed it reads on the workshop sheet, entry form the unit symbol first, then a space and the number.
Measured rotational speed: rpm 5200
